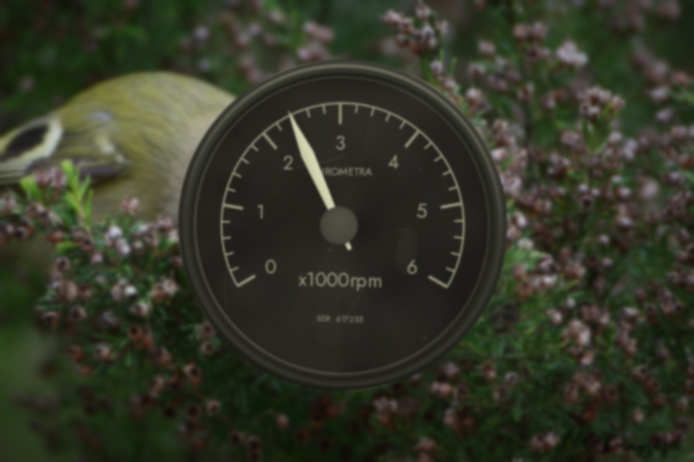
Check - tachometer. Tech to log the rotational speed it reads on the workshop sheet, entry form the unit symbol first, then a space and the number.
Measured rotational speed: rpm 2400
